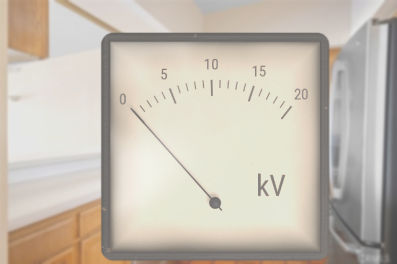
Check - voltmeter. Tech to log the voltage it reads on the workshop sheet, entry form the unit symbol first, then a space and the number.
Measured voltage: kV 0
